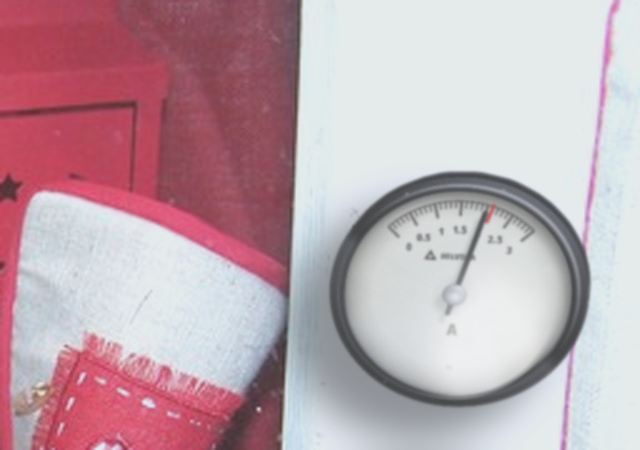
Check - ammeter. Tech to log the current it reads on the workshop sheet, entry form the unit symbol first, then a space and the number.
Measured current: A 2
